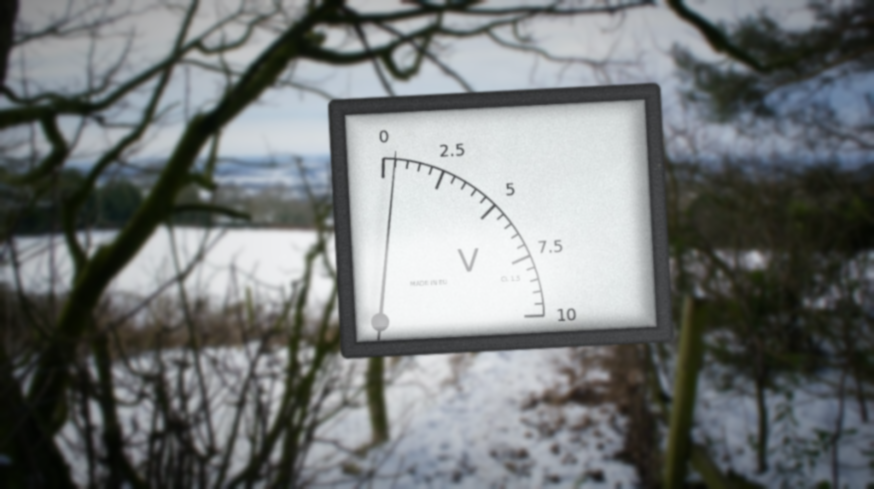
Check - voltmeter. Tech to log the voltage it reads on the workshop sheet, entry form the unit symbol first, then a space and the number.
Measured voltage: V 0.5
